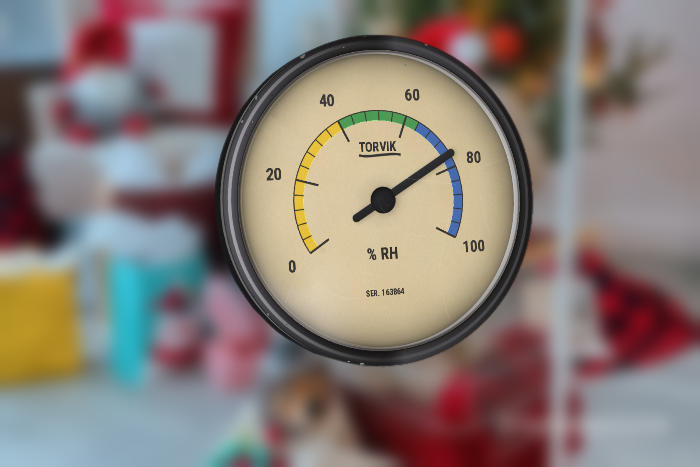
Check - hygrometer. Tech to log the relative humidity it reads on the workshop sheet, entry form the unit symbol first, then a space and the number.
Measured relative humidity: % 76
